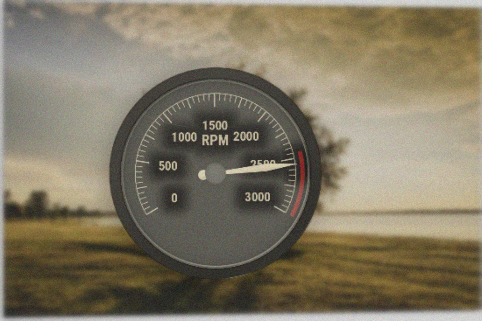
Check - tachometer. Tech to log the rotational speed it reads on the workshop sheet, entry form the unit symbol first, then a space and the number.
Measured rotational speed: rpm 2550
